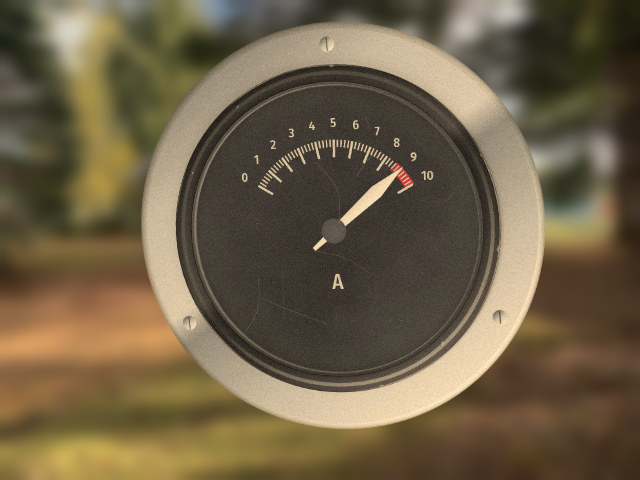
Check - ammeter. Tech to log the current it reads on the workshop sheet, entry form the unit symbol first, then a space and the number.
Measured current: A 9
